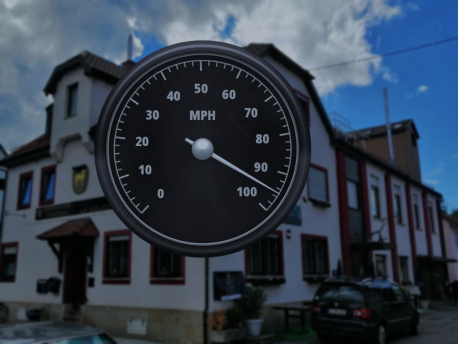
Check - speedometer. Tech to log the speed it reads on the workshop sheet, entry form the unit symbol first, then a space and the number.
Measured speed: mph 95
